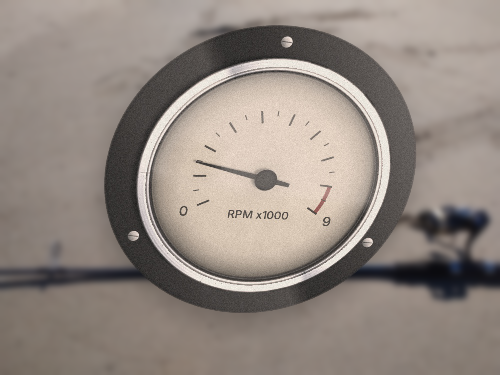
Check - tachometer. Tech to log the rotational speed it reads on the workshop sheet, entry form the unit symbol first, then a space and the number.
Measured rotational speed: rpm 1500
